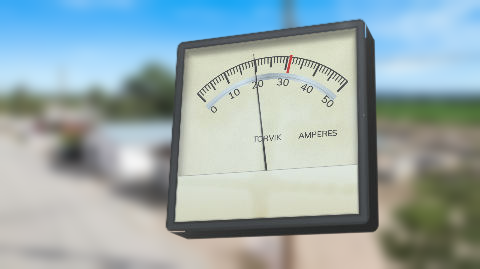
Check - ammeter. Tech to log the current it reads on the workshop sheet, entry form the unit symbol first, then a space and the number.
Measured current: A 20
